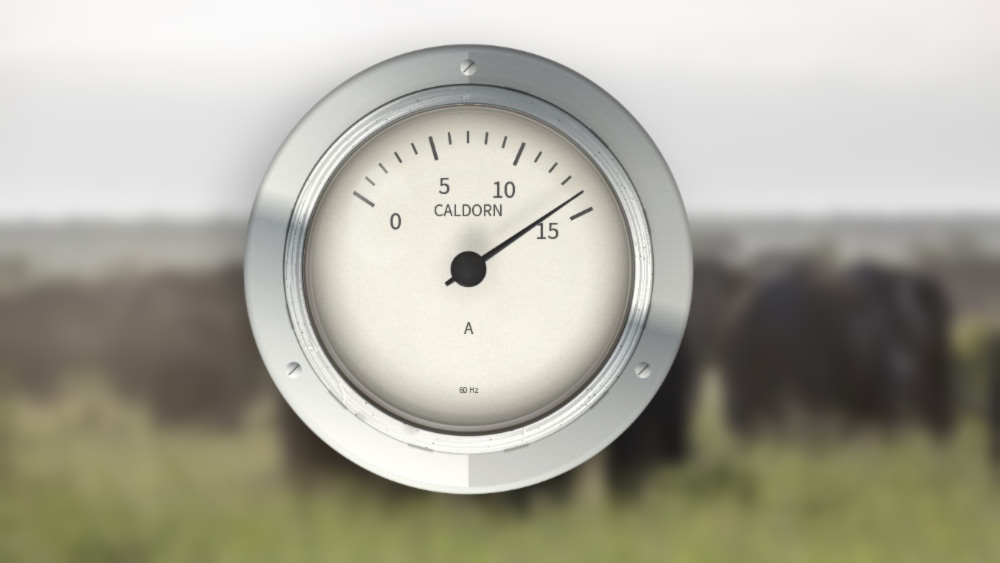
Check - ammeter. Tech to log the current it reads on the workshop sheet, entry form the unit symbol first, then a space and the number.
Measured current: A 14
